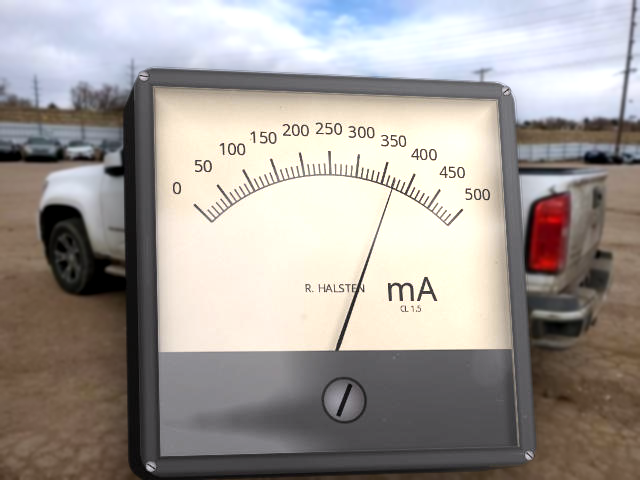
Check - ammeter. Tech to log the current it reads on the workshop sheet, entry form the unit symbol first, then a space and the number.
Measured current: mA 370
